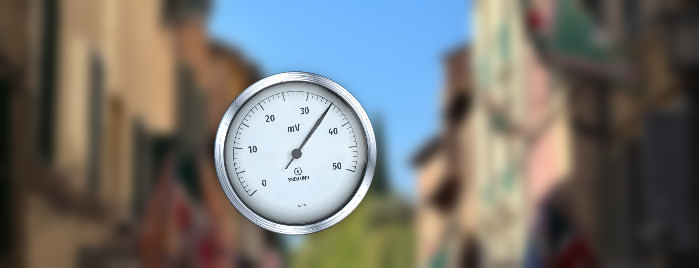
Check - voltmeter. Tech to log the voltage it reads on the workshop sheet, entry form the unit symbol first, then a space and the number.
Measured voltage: mV 35
